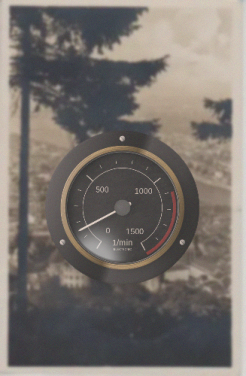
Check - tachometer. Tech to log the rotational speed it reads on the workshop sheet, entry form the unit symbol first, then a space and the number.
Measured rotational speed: rpm 150
